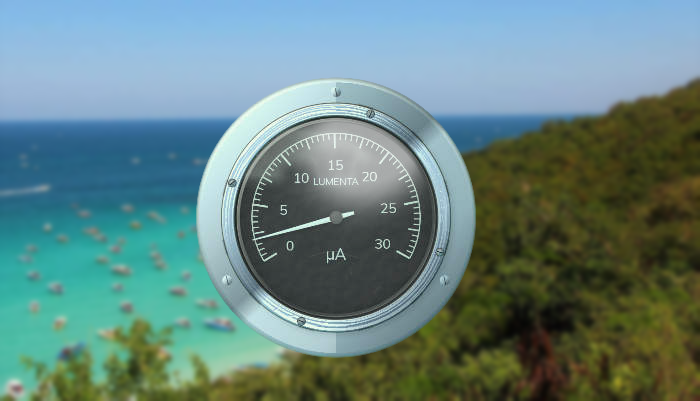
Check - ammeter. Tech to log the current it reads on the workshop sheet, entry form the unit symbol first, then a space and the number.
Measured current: µA 2
